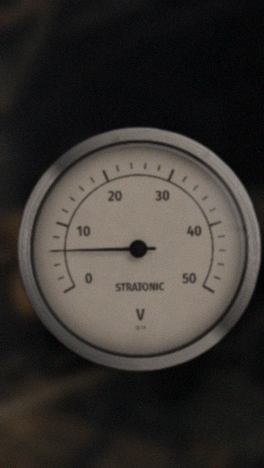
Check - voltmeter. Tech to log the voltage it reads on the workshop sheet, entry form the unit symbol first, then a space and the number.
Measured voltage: V 6
